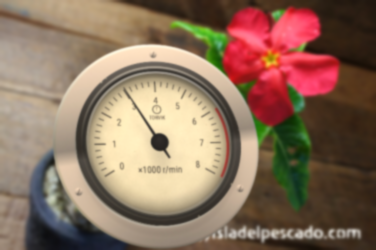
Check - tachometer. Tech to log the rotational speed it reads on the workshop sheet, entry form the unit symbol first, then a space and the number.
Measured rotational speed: rpm 3000
